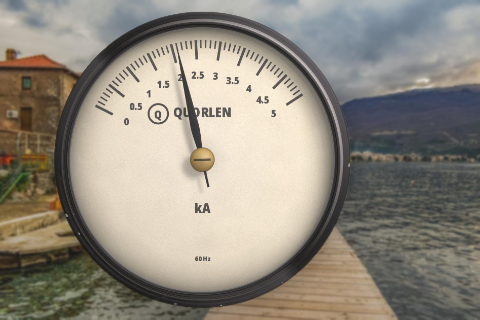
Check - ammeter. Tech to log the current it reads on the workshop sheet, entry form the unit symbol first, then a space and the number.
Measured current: kA 2.1
